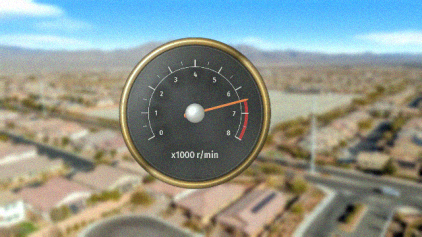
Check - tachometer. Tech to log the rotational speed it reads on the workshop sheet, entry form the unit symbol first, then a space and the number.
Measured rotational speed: rpm 6500
